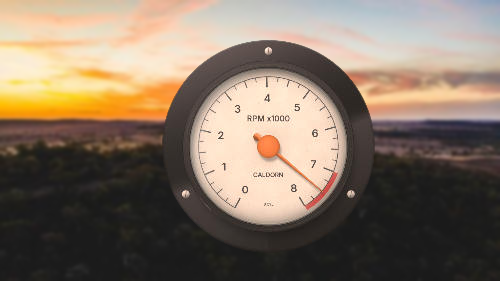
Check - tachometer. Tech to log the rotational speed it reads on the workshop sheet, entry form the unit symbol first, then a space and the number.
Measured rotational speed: rpm 7500
